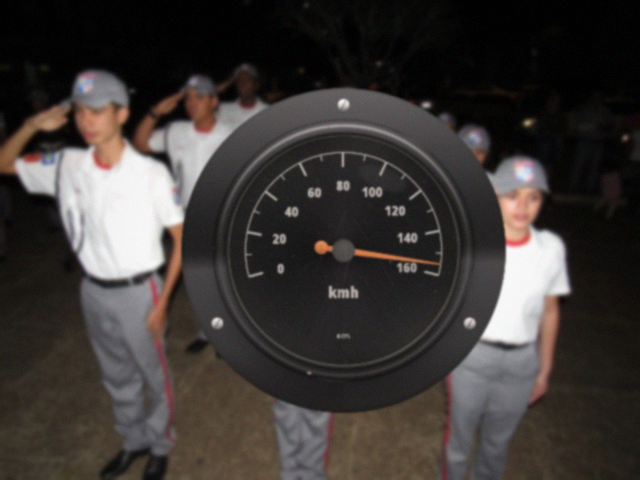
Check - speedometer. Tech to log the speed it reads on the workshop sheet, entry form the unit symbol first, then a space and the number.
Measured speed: km/h 155
